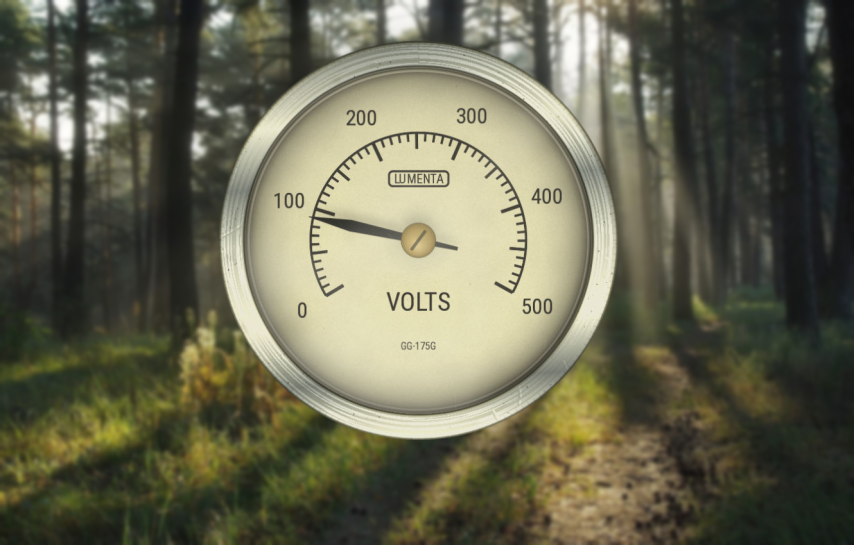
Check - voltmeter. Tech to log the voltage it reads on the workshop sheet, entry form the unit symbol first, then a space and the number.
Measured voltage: V 90
